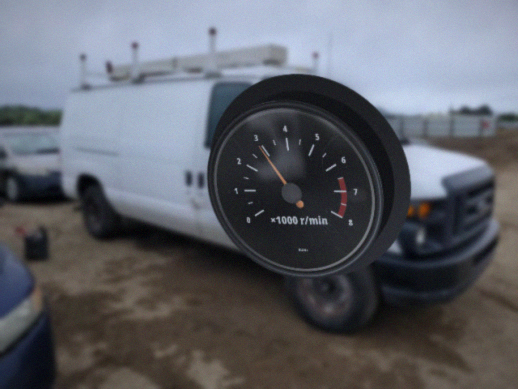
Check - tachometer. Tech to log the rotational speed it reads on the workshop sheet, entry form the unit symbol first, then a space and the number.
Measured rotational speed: rpm 3000
